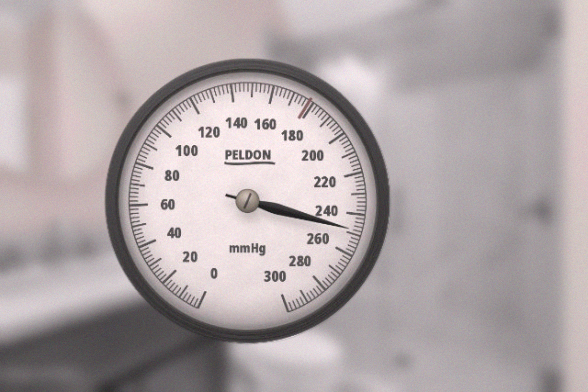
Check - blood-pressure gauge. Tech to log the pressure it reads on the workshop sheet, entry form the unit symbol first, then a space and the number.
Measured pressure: mmHg 248
